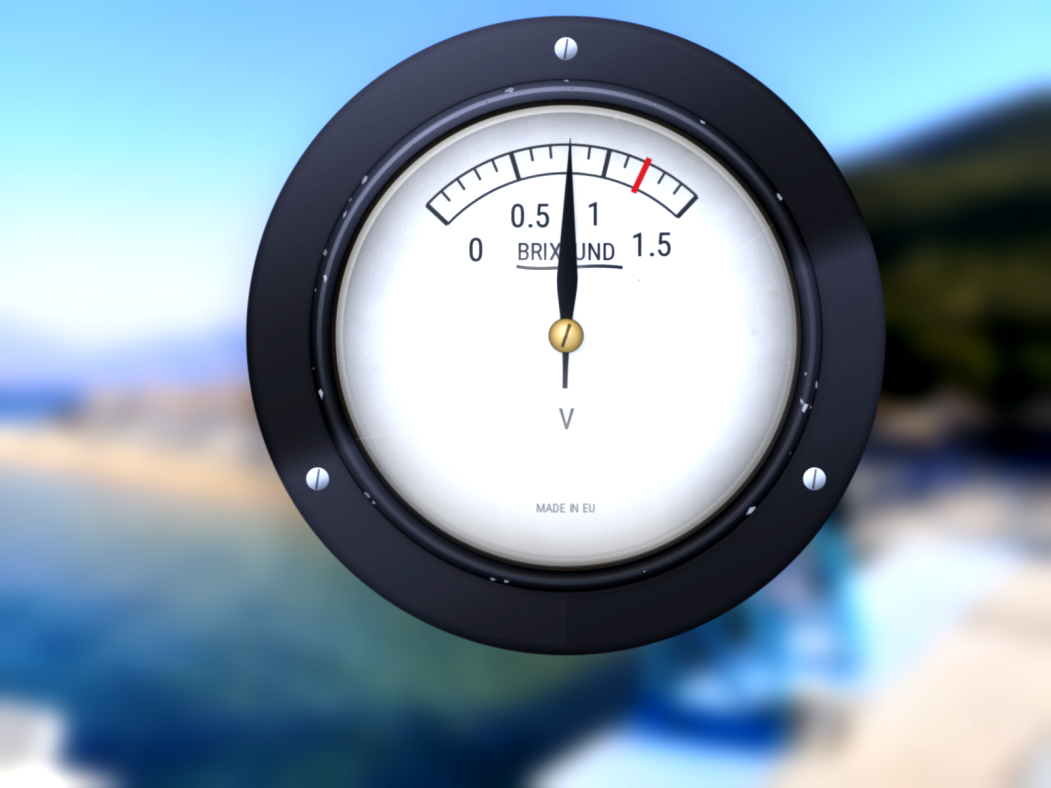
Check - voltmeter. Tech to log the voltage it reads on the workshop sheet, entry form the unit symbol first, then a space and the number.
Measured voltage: V 0.8
